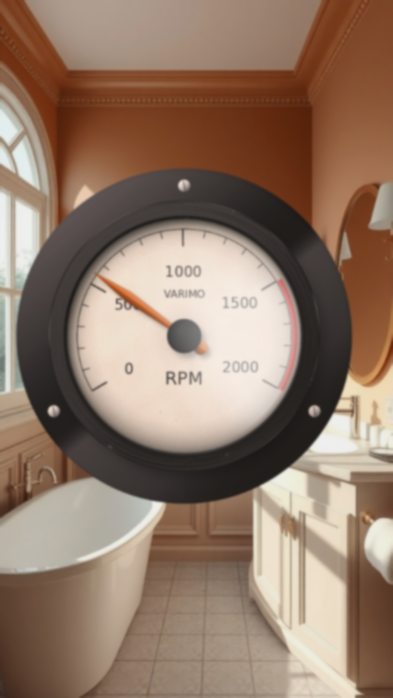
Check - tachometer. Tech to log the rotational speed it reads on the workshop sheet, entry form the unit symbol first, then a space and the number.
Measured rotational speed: rpm 550
